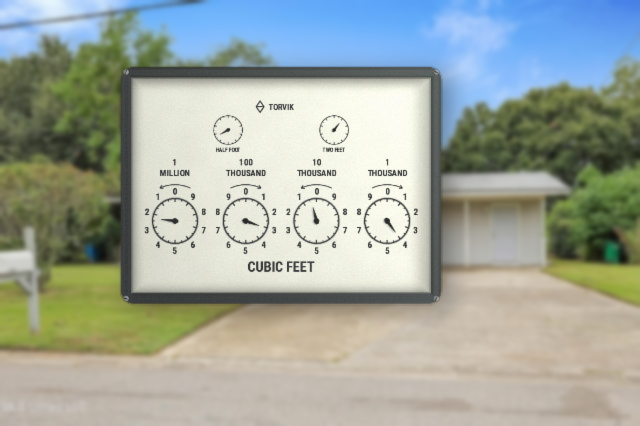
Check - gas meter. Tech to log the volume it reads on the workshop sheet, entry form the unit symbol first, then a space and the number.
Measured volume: ft³ 230400
